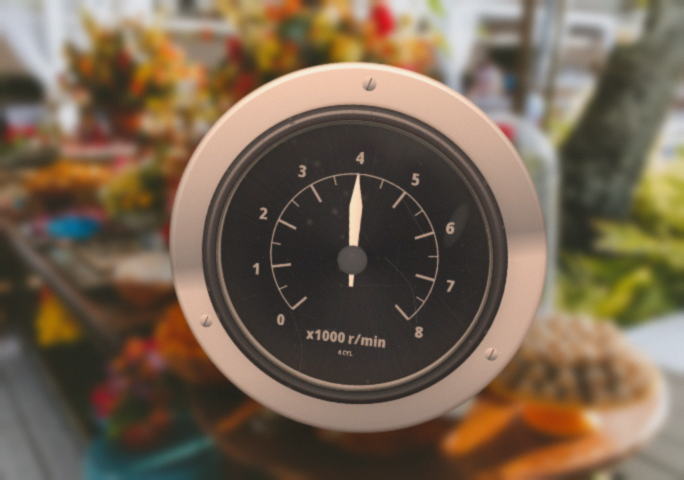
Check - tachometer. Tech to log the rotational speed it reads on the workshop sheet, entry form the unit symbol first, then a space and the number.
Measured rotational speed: rpm 4000
